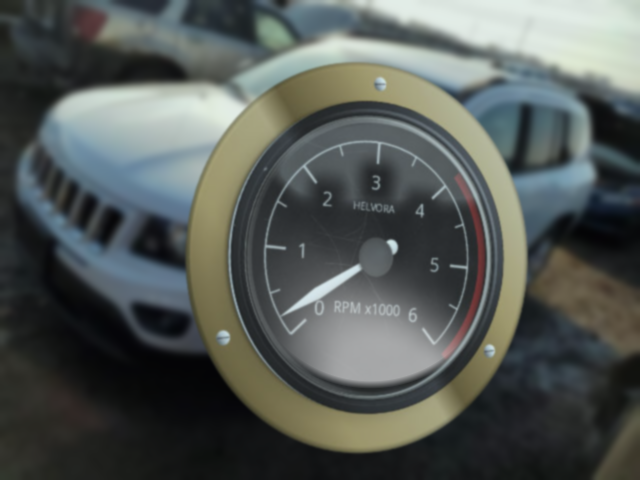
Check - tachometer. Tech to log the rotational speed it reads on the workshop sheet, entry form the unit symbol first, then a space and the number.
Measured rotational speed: rpm 250
